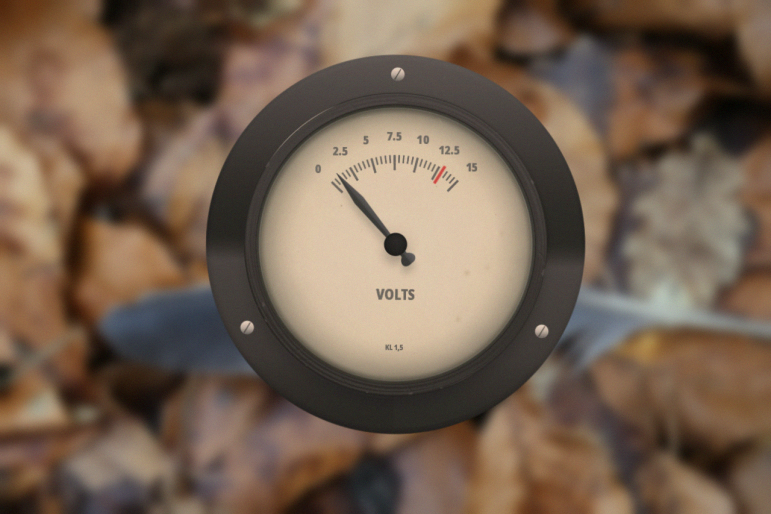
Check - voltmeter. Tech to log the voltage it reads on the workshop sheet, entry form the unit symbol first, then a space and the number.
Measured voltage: V 1
